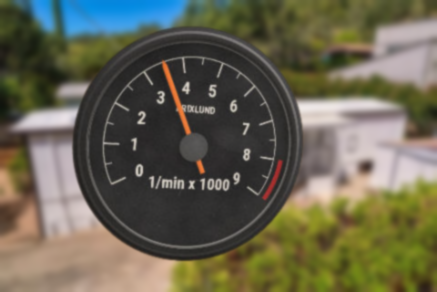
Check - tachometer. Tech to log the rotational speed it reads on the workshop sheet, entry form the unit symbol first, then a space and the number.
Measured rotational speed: rpm 3500
